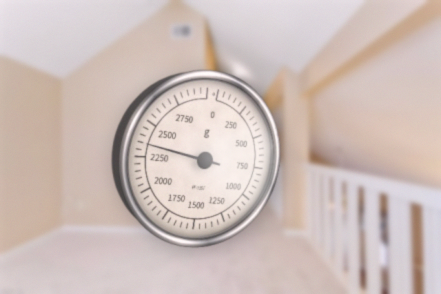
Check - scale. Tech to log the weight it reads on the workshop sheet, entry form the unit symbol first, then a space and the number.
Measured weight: g 2350
